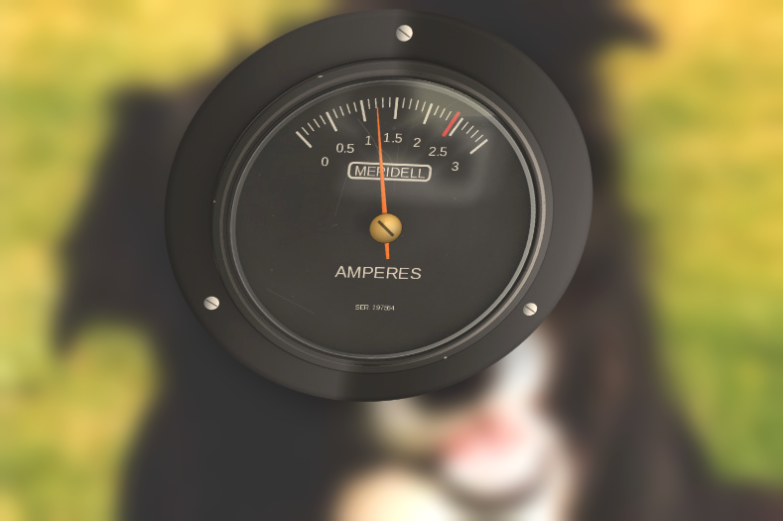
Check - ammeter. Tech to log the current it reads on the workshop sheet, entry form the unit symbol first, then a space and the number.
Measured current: A 1.2
